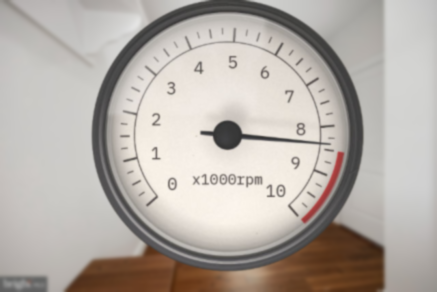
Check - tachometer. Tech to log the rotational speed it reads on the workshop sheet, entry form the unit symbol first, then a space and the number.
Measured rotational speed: rpm 8375
